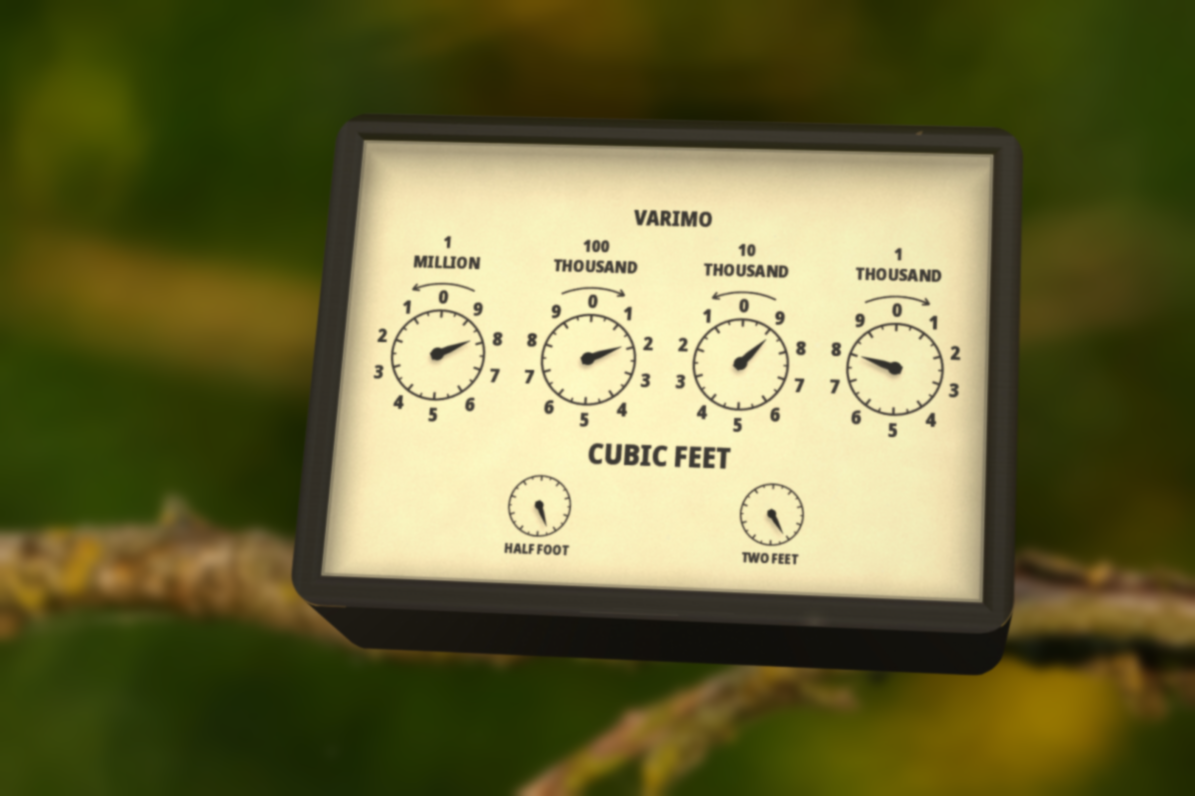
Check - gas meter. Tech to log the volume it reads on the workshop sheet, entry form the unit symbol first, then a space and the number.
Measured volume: ft³ 818800
